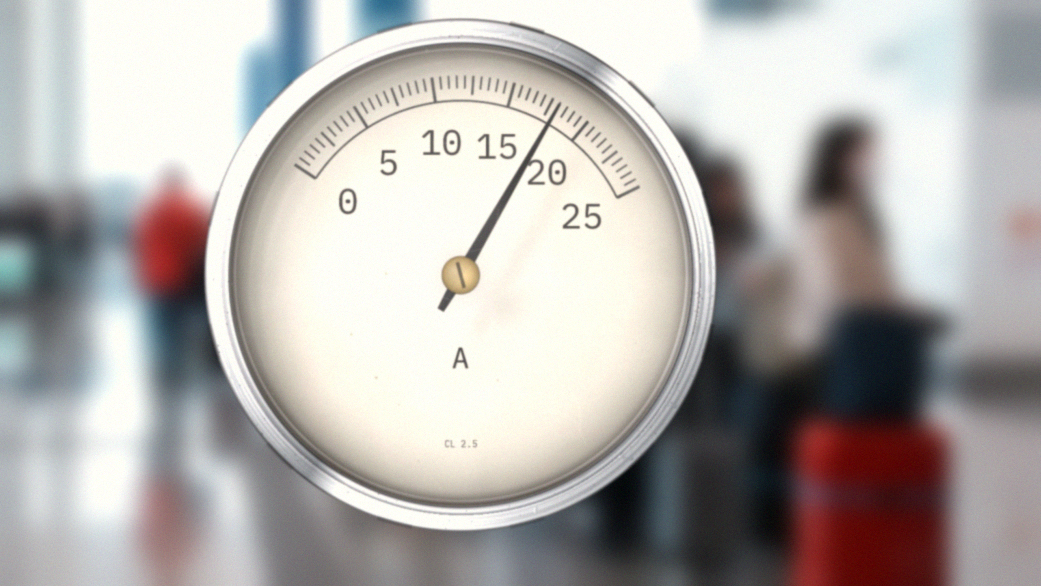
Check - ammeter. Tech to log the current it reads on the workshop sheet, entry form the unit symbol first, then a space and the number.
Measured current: A 18
